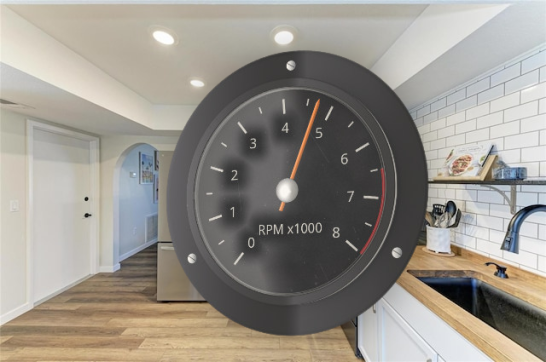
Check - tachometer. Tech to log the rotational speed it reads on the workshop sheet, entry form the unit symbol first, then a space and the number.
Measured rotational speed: rpm 4750
